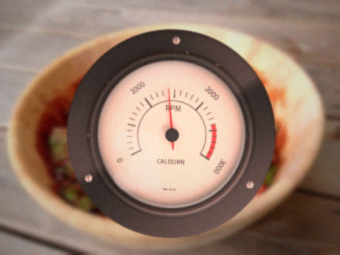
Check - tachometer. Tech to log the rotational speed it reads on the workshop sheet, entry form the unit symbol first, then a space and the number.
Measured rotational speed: rpm 1400
